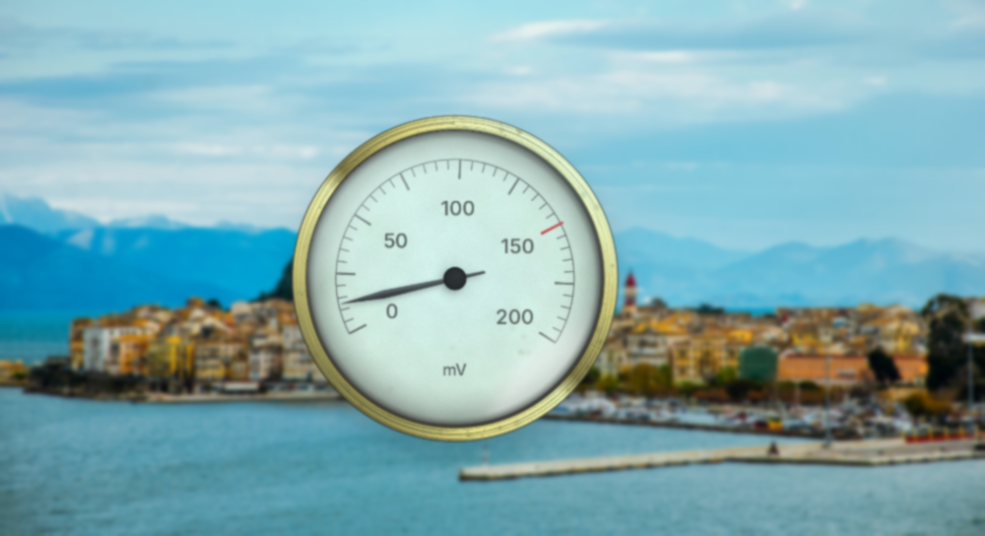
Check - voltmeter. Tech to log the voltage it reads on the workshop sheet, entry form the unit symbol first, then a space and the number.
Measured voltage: mV 12.5
